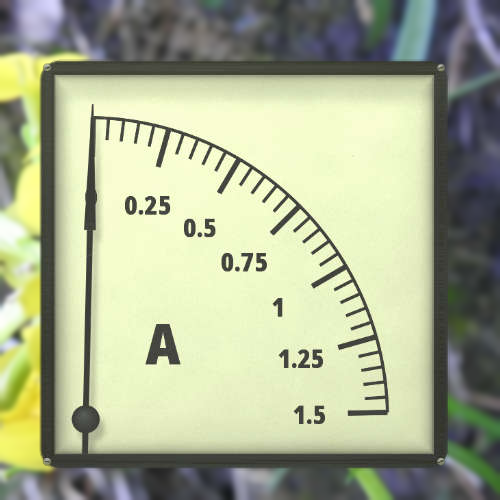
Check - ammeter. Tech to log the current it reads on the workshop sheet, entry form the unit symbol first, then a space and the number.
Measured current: A 0
